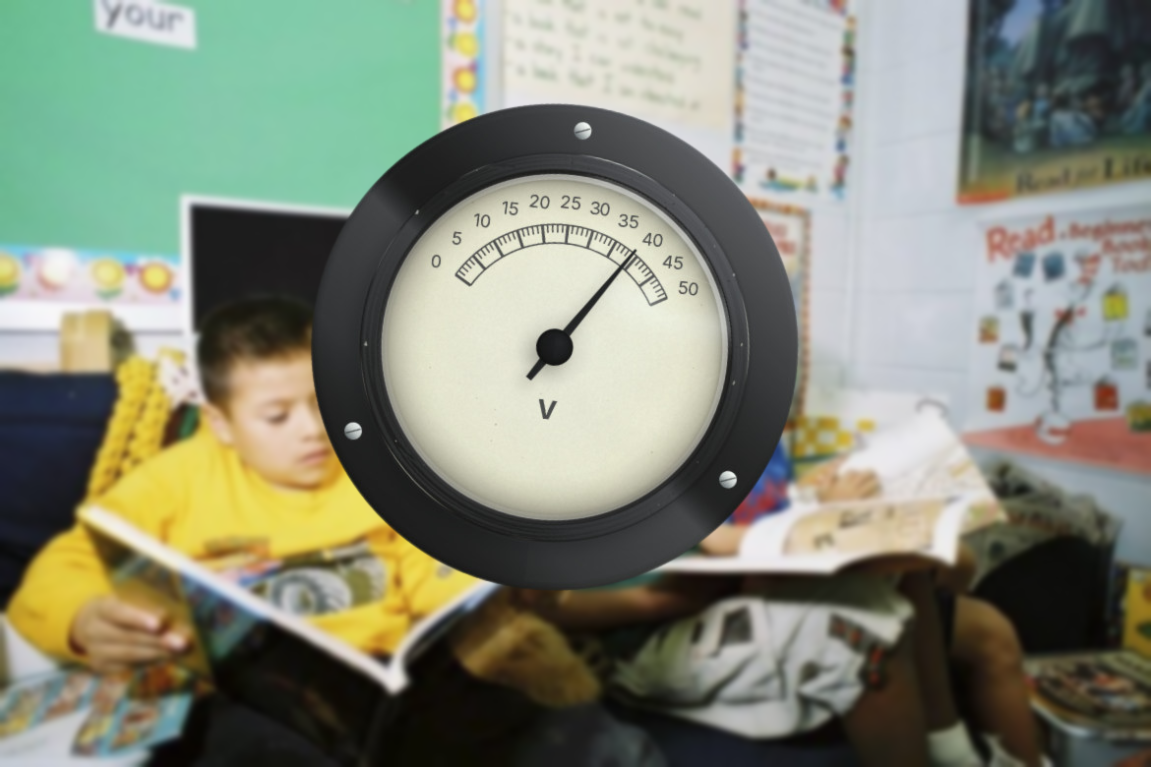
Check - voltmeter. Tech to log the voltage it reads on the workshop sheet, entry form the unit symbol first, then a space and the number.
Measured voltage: V 39
